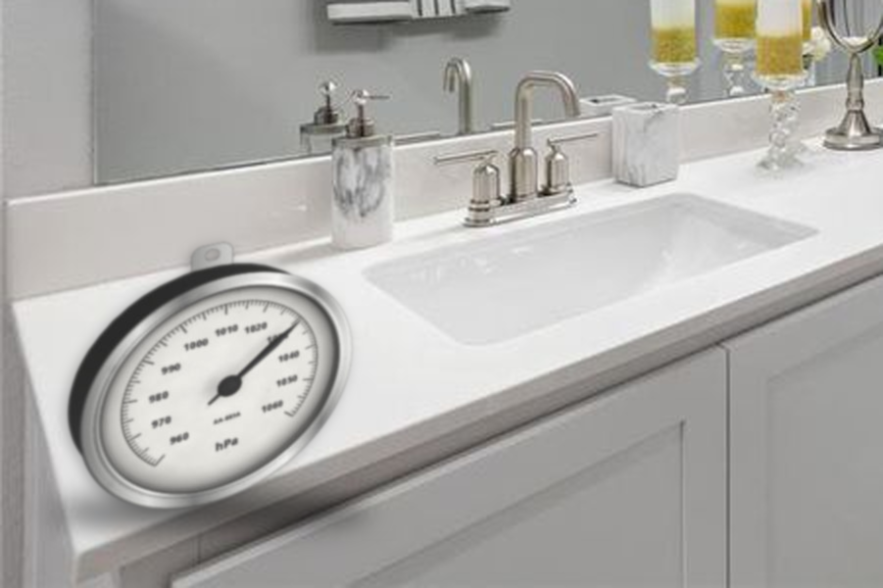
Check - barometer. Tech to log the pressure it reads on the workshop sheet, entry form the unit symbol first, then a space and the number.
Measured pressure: hPa 1030
